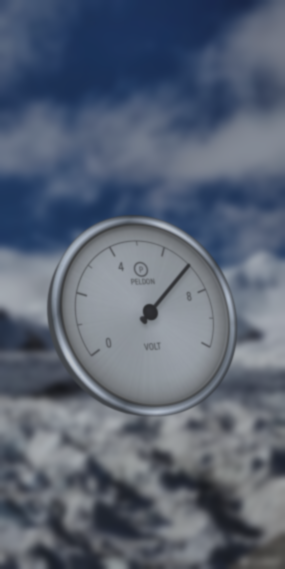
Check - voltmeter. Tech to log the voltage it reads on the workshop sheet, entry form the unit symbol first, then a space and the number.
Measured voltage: V 7
